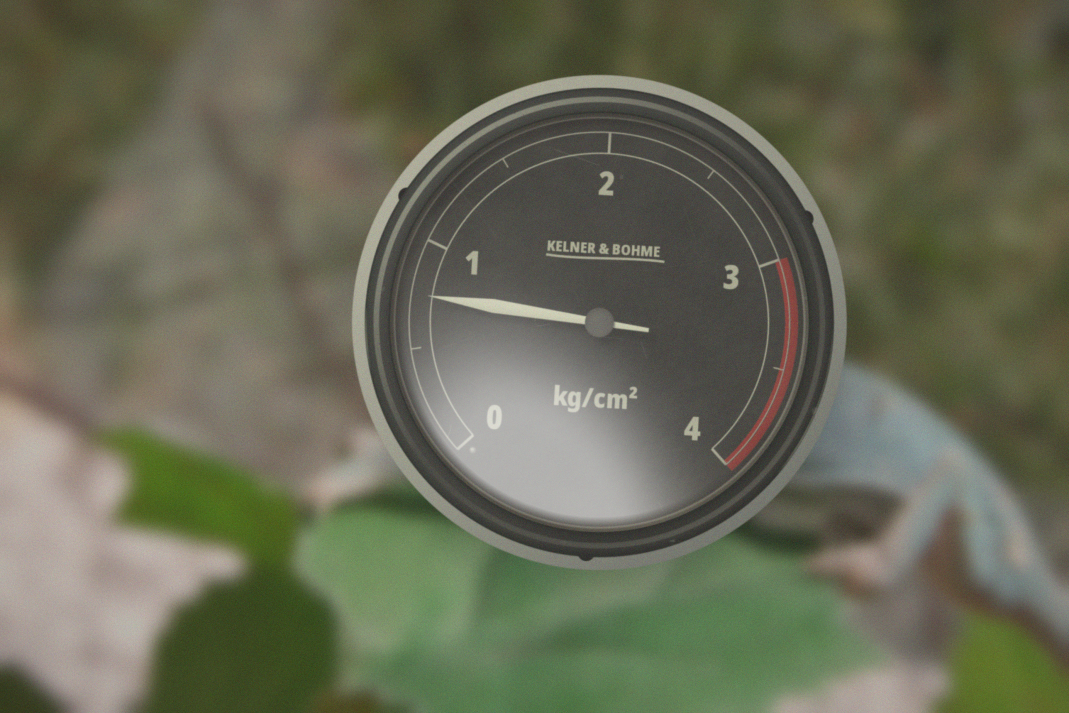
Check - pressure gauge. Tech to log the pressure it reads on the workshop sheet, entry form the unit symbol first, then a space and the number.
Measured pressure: kg/cm² 0.75
